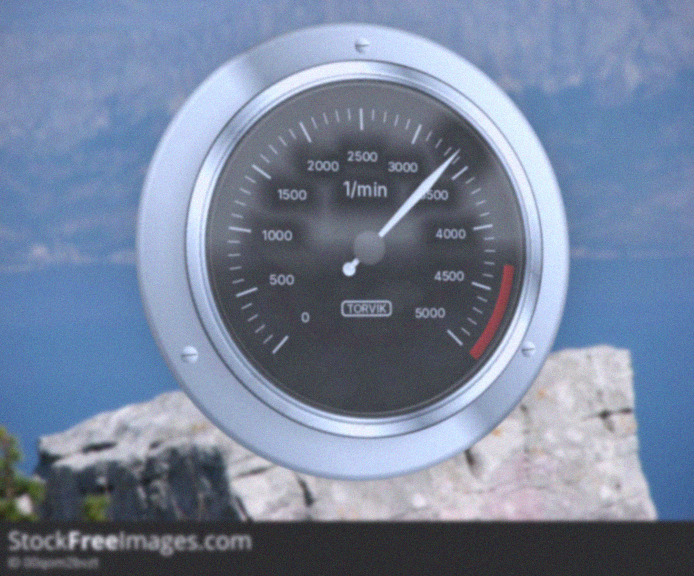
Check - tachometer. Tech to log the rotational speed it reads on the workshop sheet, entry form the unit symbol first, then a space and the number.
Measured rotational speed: rpm 3350
